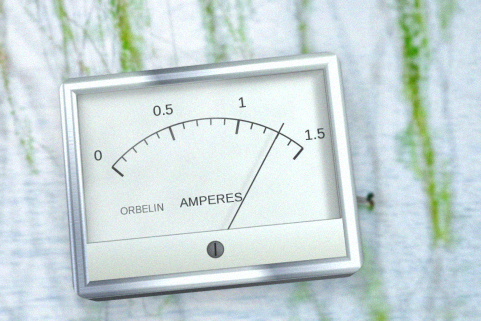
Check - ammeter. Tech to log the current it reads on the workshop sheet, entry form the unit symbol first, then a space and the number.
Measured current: A 1.3
